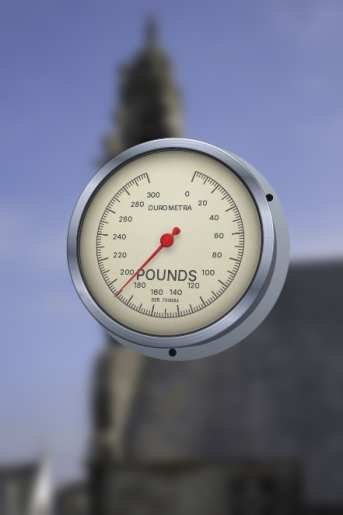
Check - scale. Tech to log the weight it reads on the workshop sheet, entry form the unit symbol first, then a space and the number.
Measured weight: lb 190
